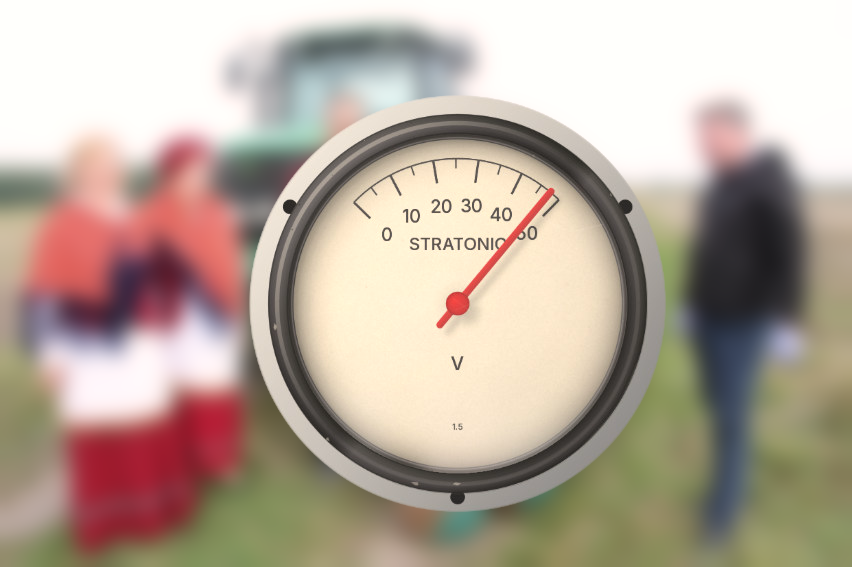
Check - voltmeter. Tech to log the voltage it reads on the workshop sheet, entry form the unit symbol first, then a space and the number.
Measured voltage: V 47.5
